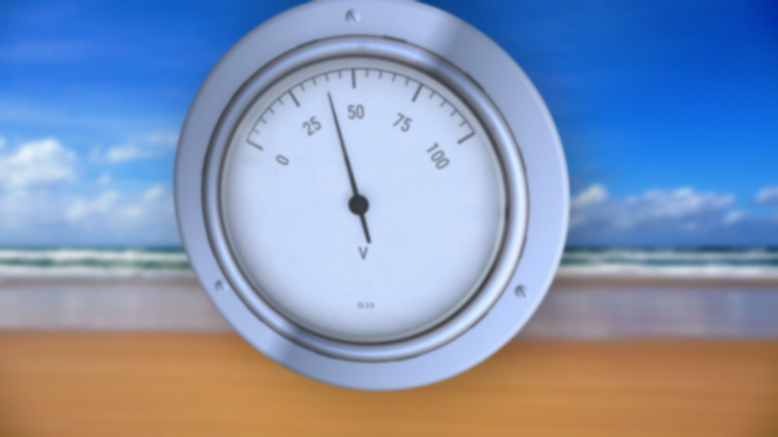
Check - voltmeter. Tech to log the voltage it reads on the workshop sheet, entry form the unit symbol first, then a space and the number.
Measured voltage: V 40
